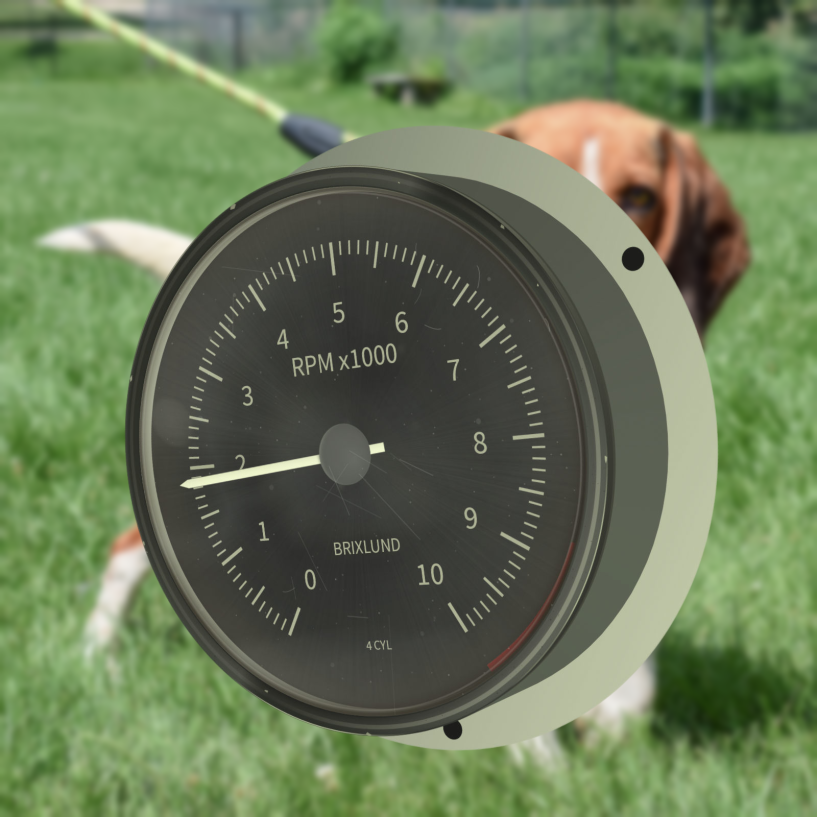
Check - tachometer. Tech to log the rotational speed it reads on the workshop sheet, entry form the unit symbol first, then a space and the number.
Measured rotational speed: rpm 1850
